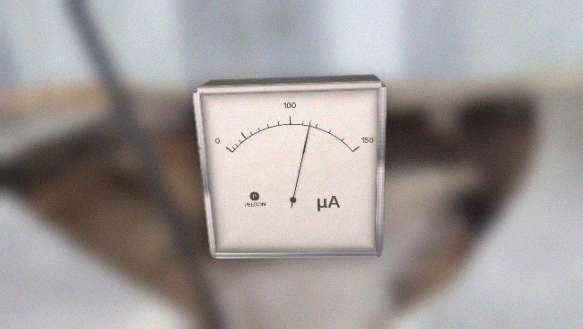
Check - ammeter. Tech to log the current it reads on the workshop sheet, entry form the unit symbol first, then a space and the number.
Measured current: µA 115
